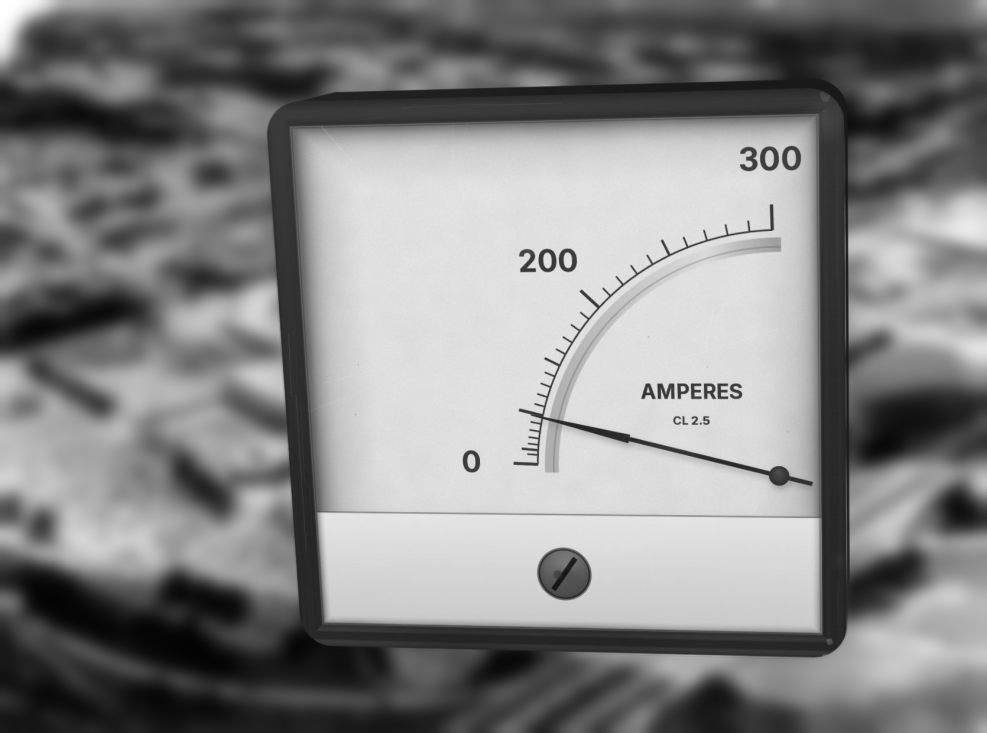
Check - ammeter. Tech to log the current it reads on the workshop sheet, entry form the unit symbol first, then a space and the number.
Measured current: A 100
